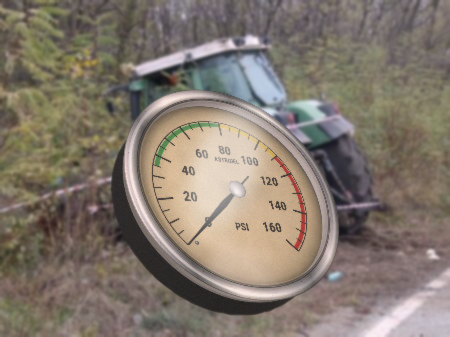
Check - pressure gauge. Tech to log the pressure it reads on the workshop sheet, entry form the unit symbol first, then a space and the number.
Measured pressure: psi 0
